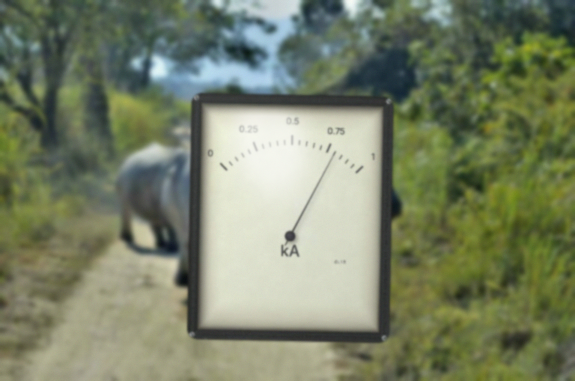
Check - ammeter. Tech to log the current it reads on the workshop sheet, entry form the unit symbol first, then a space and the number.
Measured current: kA 0.8
